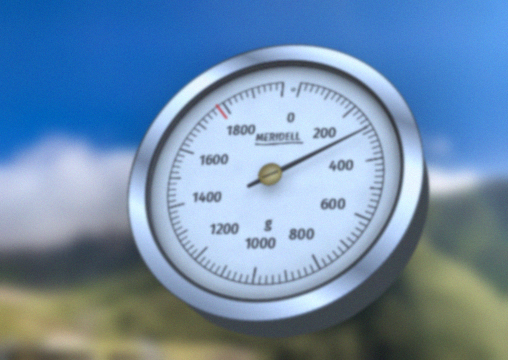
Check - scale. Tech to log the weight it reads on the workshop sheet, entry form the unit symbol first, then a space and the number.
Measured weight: g 300
